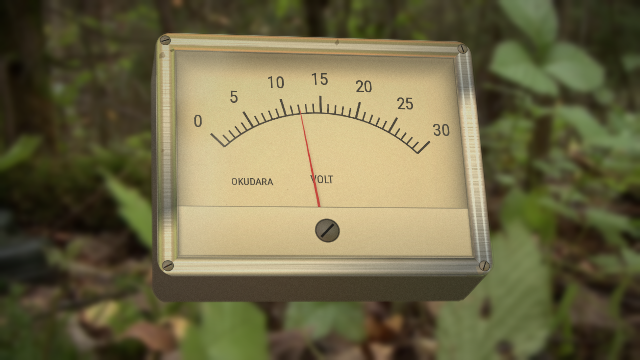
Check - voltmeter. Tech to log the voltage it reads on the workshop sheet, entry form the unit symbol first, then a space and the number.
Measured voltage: V 12
